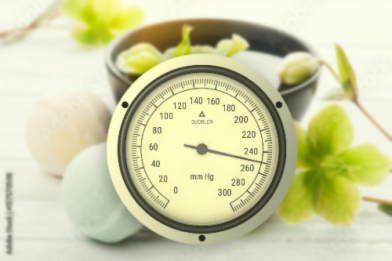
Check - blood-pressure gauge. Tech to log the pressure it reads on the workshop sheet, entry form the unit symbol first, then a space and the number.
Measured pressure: mmHg 250
